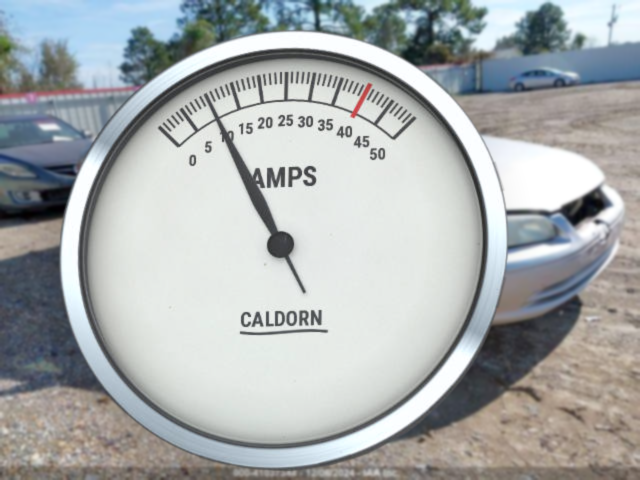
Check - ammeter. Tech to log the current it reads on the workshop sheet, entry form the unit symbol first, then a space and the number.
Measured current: A 10
